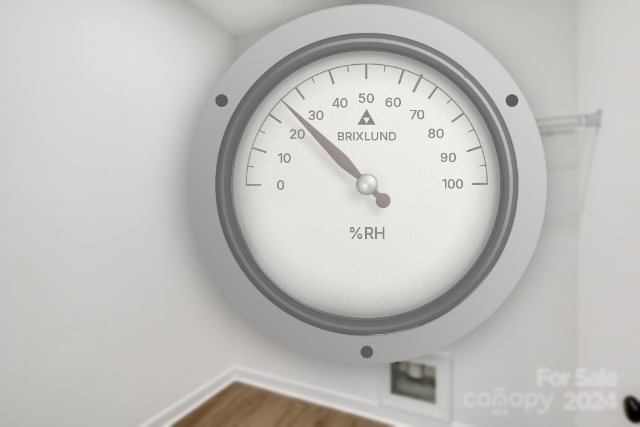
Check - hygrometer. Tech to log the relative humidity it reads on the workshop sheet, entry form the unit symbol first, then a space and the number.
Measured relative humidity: % 25
